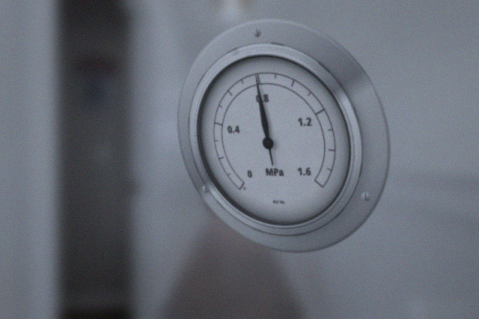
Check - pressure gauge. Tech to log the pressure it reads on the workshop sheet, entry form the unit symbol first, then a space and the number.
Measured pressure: MPa 0.8
